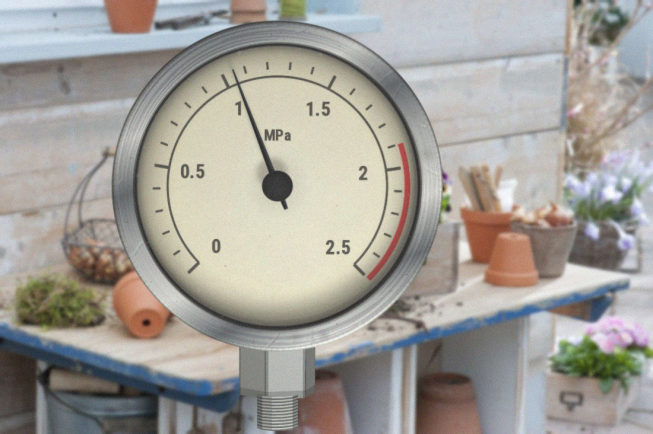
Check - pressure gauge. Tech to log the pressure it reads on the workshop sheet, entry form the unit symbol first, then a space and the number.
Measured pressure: MPa 1.05
